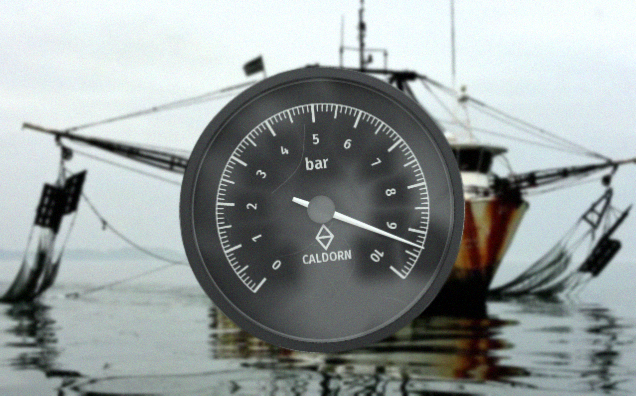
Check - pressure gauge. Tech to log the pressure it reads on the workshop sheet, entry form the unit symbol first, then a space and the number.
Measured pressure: bar 9.3
